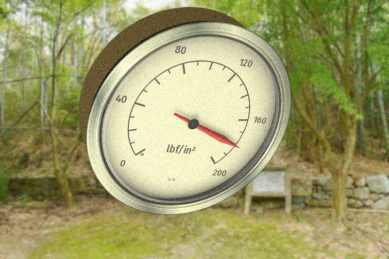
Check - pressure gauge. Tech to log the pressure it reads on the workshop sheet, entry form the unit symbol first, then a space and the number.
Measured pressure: psi 180
